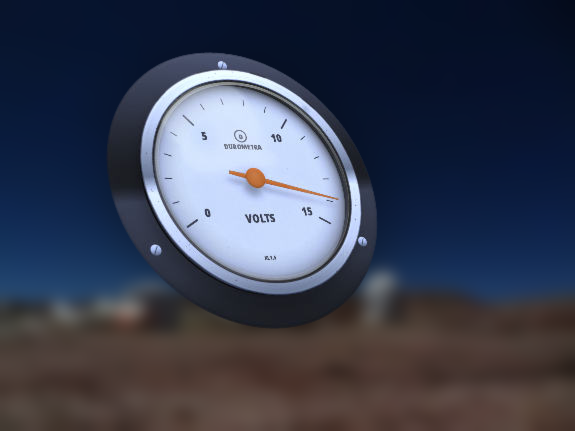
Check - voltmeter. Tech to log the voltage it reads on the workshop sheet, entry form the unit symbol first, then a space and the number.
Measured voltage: V 14
